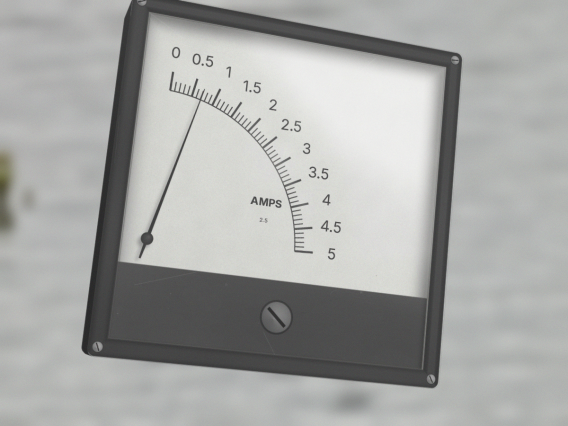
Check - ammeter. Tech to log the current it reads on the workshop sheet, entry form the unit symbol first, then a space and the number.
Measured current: A 0.7
